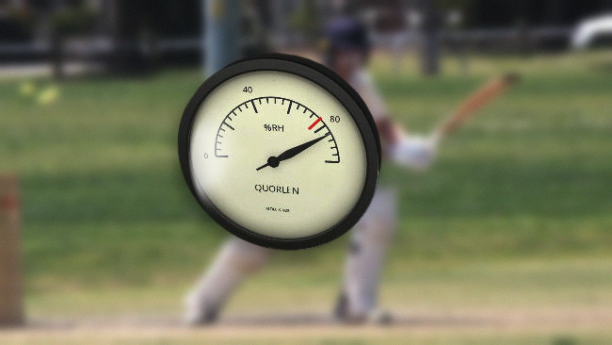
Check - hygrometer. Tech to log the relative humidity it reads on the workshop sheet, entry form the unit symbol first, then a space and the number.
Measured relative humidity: % 84
